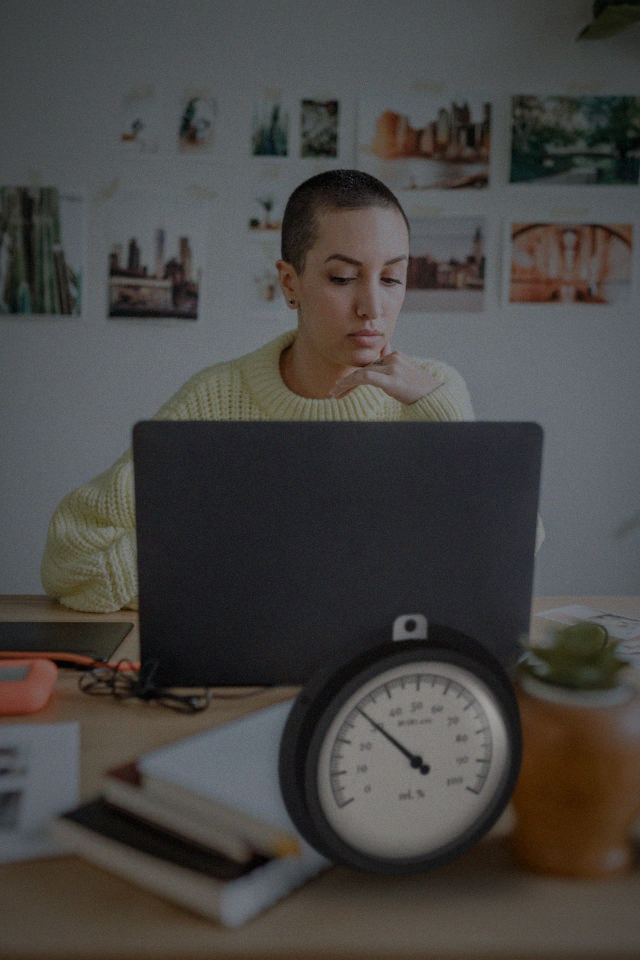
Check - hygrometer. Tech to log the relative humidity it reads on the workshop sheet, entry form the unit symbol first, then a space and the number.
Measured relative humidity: % 30
